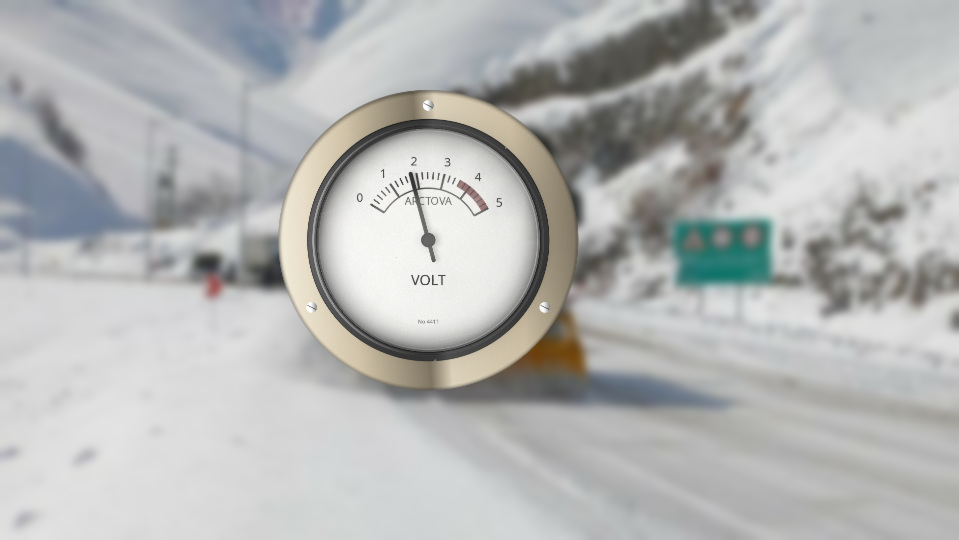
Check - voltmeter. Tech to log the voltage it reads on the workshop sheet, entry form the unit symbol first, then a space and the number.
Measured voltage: V 1.8
